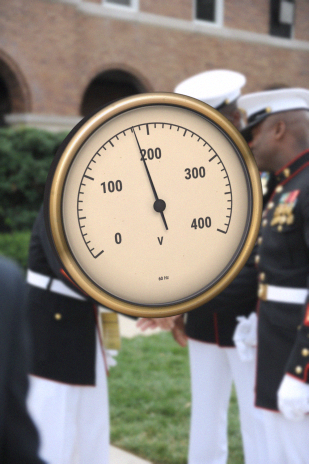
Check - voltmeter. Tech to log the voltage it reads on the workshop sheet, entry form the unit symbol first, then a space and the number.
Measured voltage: V 180
